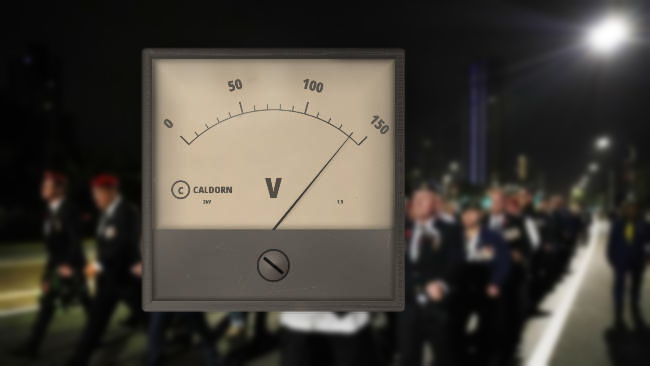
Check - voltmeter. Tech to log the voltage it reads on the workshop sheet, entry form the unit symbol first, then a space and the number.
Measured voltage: V 140
